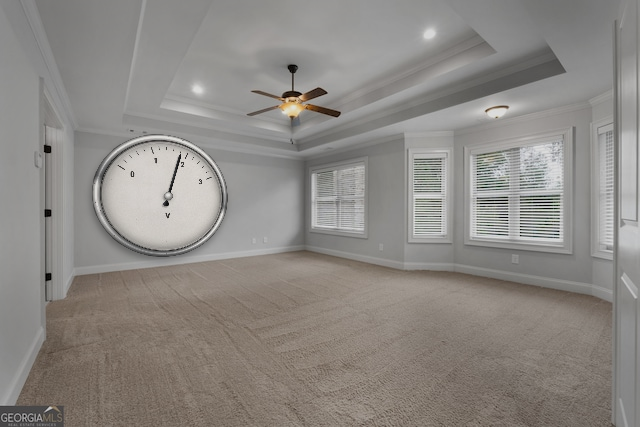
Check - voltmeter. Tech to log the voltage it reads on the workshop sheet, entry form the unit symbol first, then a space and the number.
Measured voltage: V 1.8
